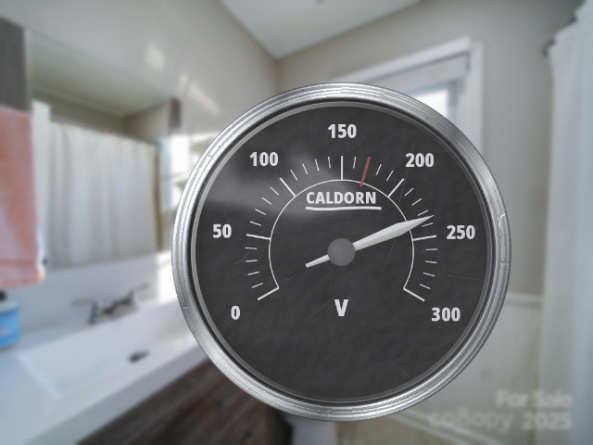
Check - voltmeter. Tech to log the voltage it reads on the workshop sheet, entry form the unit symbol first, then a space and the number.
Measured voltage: V 235
